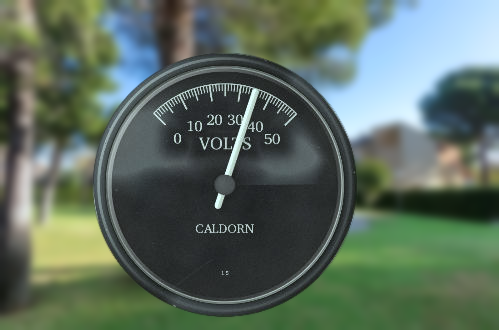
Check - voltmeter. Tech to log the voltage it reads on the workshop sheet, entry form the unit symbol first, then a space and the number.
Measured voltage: V 35
